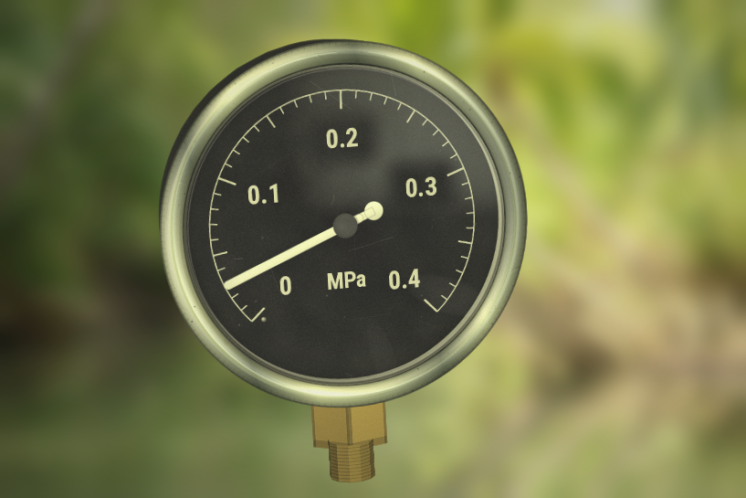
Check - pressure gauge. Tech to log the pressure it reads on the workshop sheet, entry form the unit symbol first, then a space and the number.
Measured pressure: MPa 0.03
